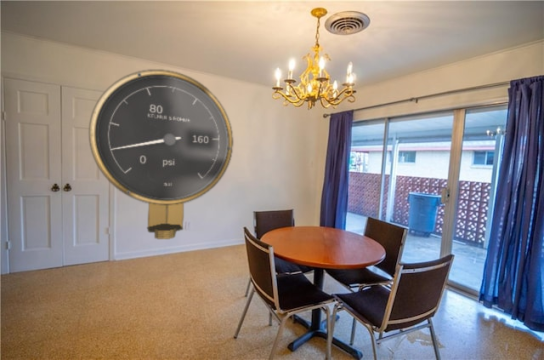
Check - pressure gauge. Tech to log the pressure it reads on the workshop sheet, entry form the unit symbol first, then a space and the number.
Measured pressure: psi 20
